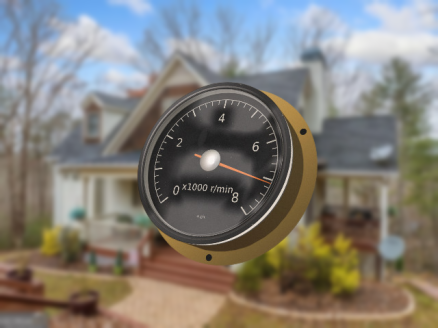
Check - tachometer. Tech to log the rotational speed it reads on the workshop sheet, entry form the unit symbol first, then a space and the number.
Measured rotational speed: rpm 7100
